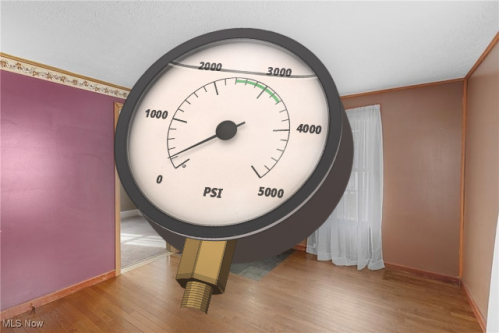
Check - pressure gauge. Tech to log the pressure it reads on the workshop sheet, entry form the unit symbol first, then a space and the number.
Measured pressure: psi 200
